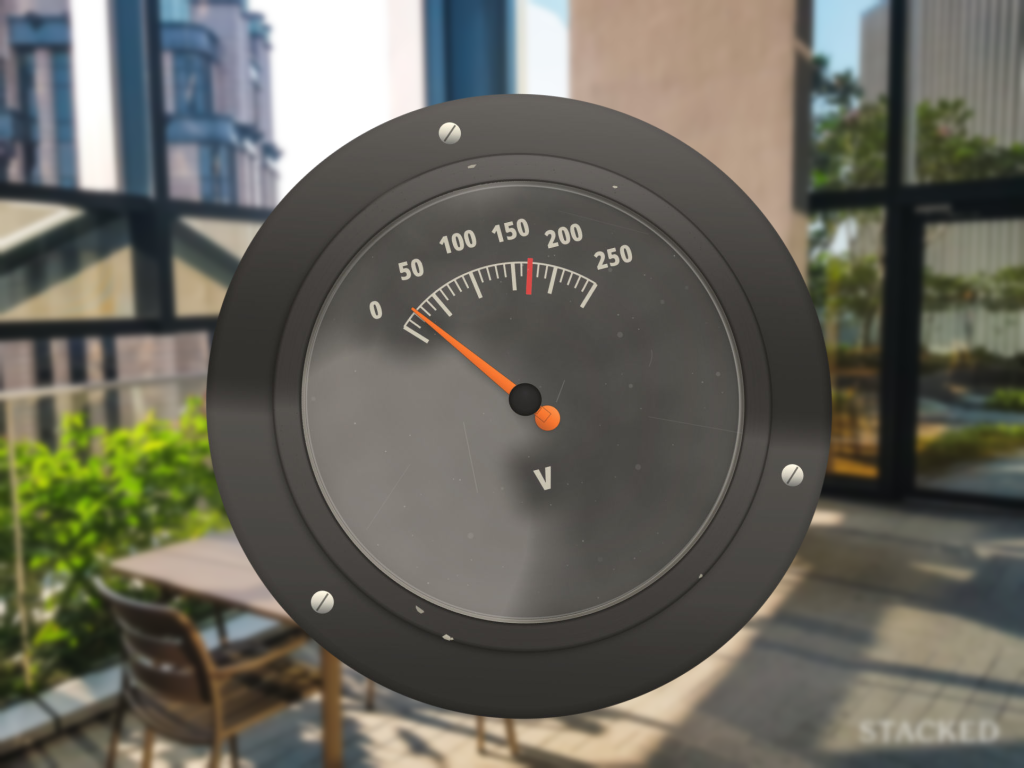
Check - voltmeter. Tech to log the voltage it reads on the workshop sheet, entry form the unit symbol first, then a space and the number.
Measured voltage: V 20
